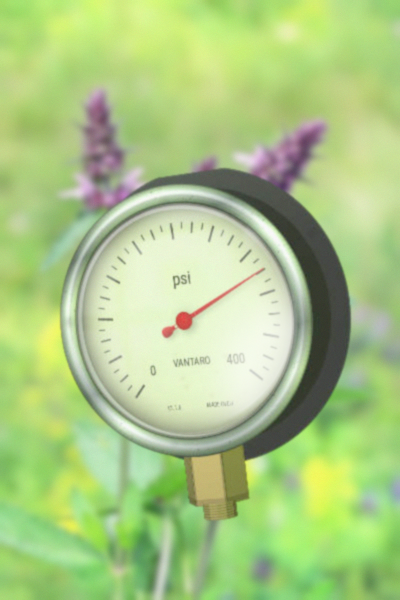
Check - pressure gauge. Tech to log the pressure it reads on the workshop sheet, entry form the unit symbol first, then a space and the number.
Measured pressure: psi 300
